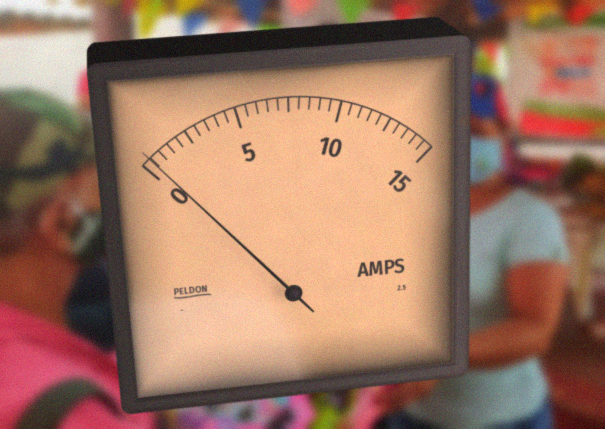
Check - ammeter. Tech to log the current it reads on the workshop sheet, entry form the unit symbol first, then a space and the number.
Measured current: A 0.5
